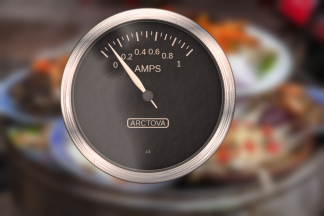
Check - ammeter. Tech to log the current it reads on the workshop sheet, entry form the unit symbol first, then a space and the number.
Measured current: A 0.1
